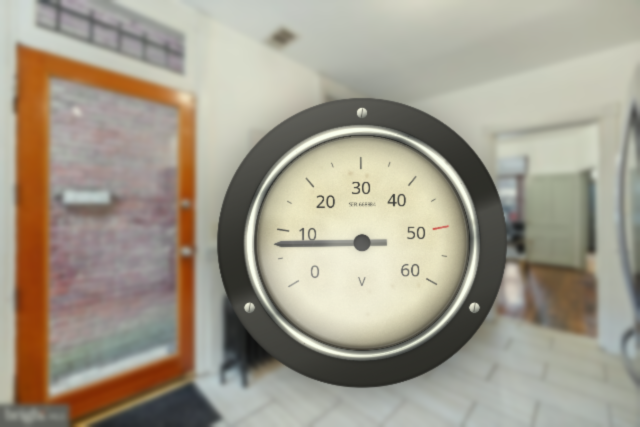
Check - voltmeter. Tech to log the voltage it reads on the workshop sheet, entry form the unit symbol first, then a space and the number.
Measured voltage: V 7.5
